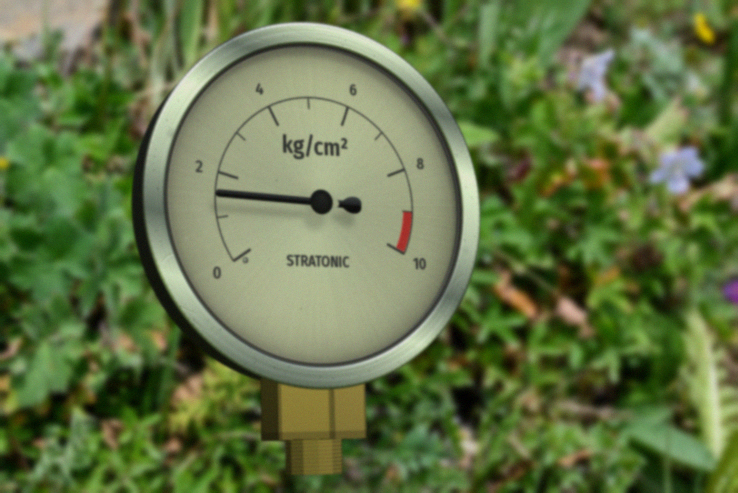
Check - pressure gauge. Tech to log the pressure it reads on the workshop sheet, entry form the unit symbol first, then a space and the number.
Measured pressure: kg/cm² 1.5
